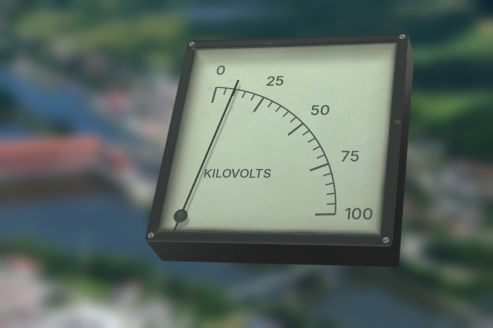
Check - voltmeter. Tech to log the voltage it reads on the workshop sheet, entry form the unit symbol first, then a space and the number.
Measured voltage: kV 10
